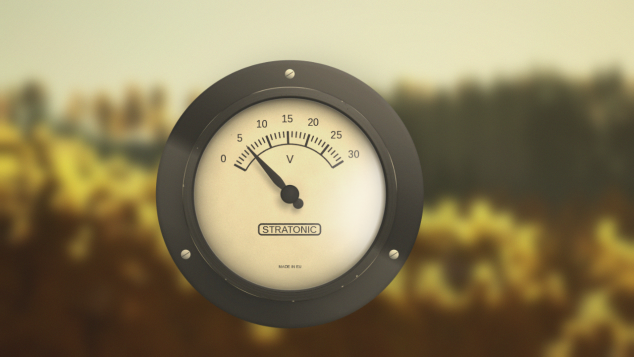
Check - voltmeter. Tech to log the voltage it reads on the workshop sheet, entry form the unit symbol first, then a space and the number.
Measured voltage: V 5
